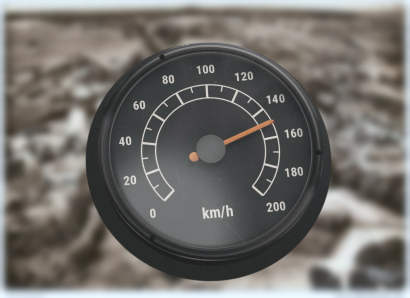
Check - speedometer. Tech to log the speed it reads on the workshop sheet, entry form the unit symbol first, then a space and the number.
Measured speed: km/h 150
